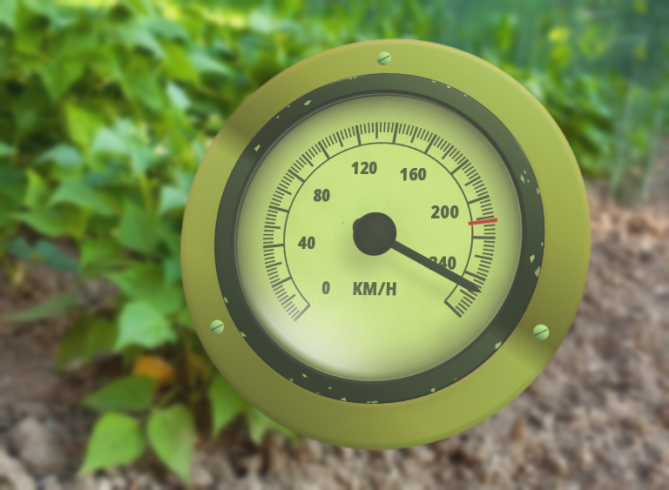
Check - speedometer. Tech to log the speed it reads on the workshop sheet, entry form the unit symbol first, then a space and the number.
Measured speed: km/h 246
